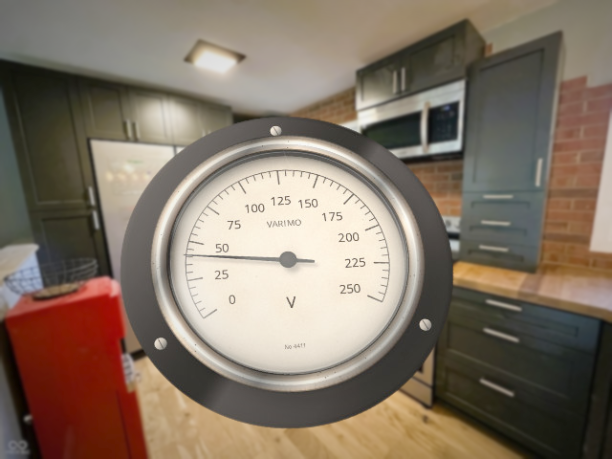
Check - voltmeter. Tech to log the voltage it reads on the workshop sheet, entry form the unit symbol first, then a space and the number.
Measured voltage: V 40
